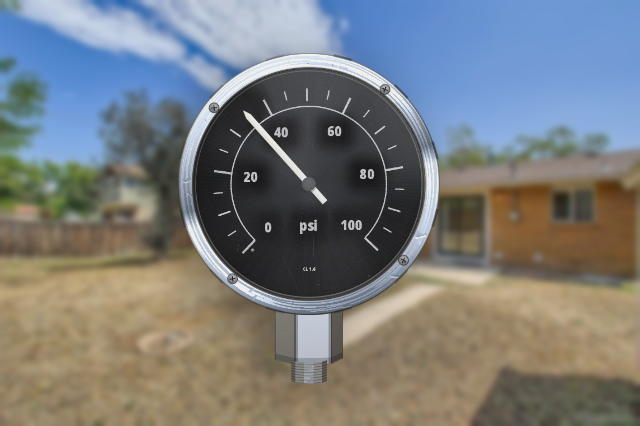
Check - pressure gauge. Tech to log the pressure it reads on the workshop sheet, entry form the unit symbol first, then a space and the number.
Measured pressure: psi 35
